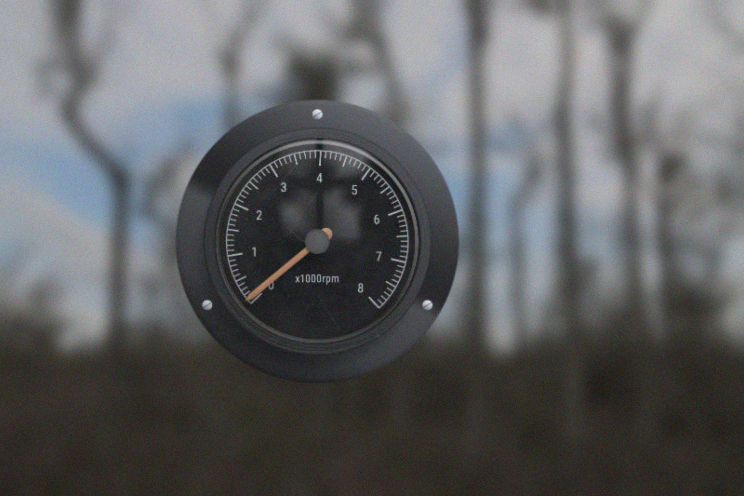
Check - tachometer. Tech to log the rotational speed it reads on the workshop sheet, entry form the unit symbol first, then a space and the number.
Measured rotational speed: rpm 100
